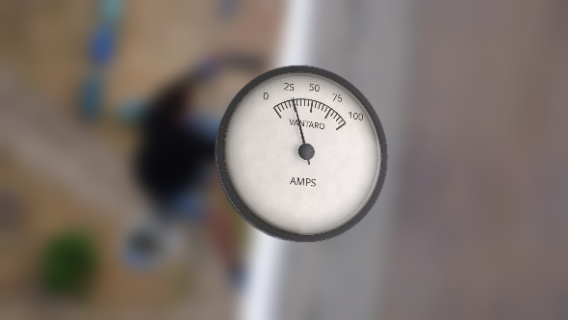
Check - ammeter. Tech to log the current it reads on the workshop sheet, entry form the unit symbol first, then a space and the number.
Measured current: A 25
